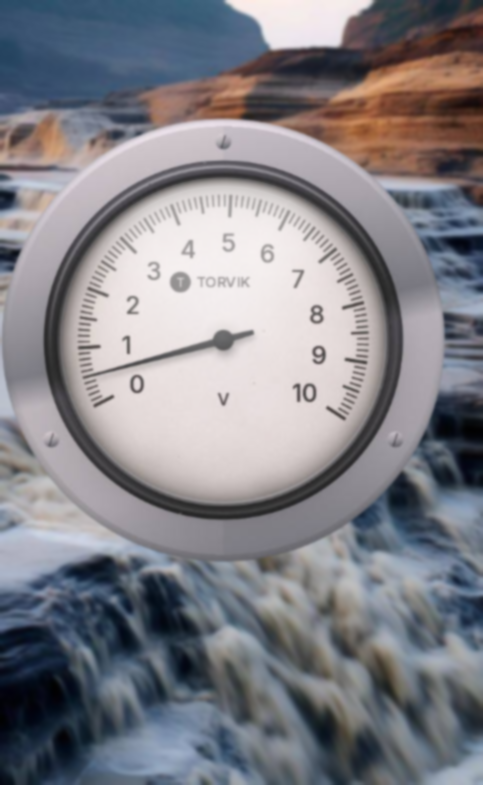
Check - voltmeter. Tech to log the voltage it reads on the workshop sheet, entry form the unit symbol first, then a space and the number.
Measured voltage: V 0.5
